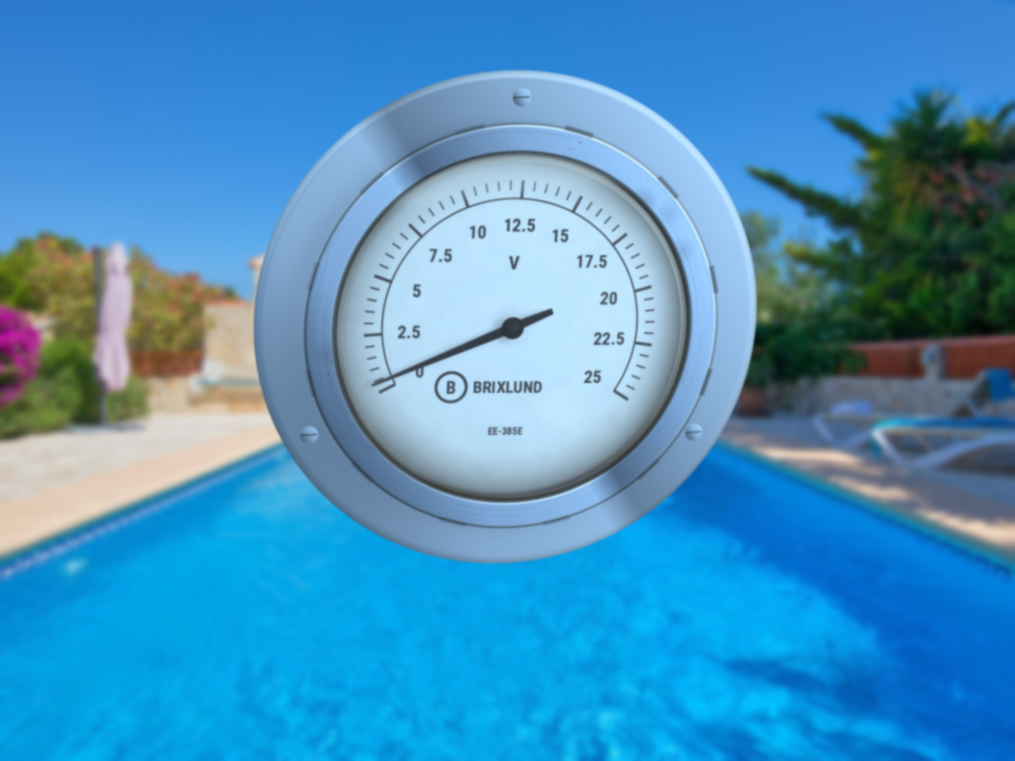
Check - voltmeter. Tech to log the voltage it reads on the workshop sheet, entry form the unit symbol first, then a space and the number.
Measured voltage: V 0.5
